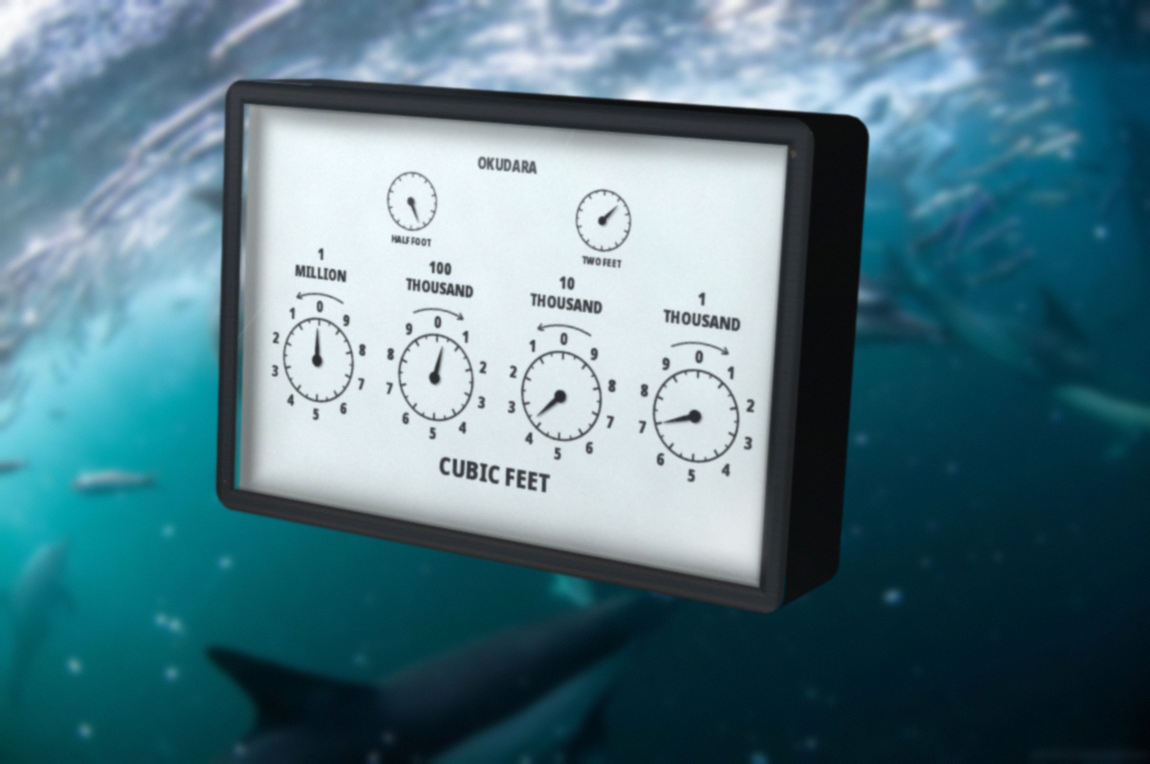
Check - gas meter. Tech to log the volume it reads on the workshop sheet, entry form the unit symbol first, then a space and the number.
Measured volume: ft³ 3700
